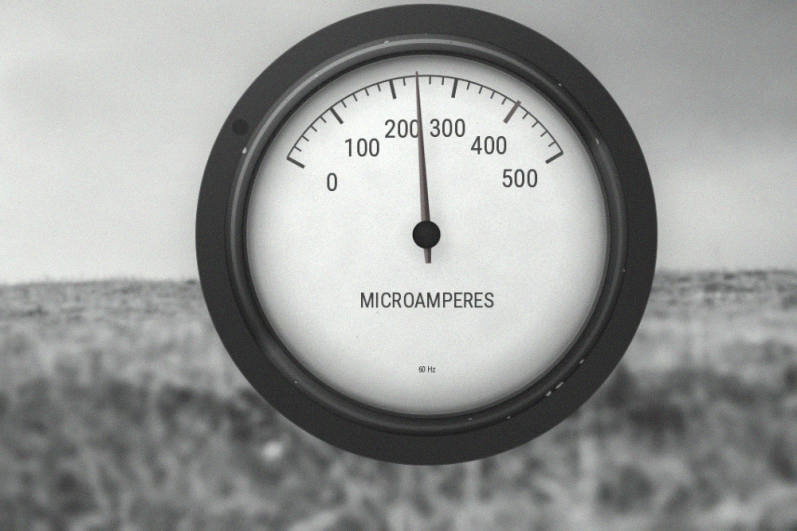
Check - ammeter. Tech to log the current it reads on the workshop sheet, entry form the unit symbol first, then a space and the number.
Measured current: µA 240
